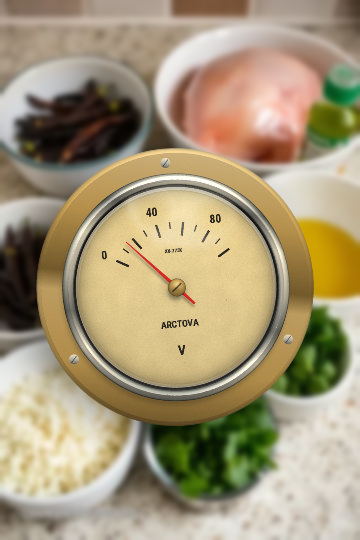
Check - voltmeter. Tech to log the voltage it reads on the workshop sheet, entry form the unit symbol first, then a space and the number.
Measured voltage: V 15
